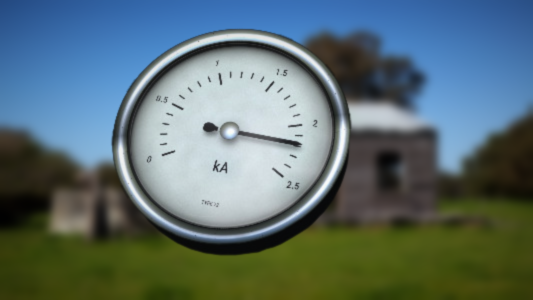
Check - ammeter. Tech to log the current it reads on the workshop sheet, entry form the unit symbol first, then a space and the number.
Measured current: kA 2.2
